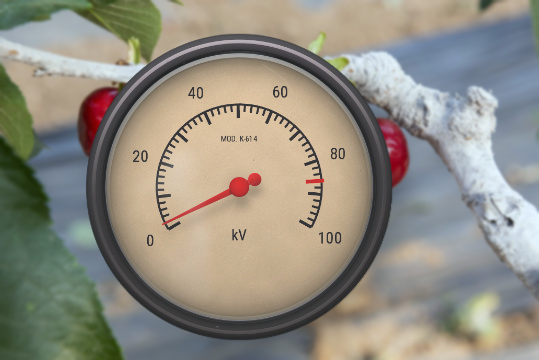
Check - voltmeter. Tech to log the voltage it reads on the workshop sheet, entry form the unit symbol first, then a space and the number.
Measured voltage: kV 2
